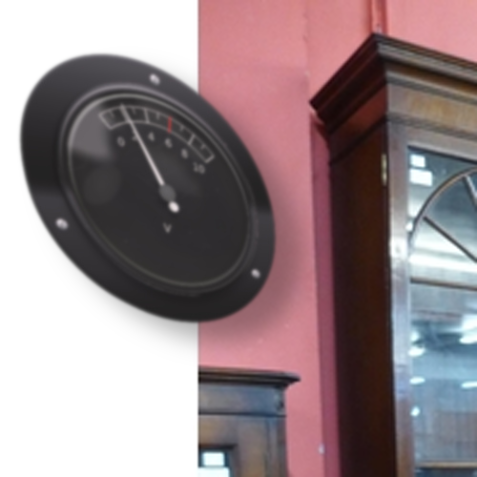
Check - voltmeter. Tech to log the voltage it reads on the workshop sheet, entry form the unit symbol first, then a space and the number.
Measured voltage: V 2
